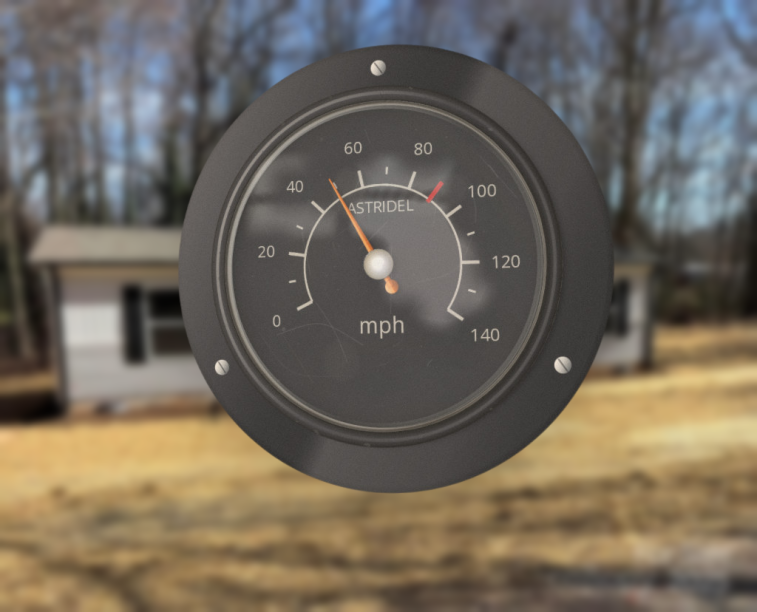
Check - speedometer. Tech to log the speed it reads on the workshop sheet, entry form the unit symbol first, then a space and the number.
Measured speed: mph 50
